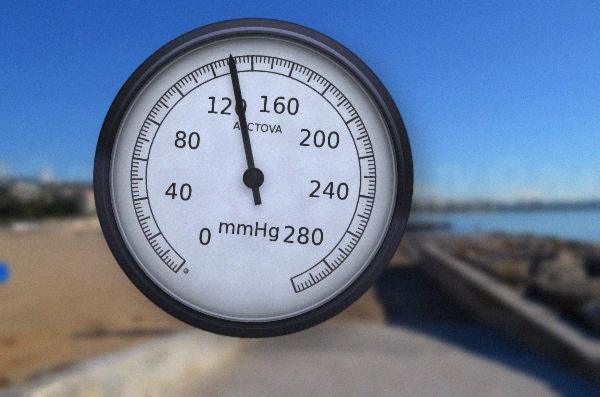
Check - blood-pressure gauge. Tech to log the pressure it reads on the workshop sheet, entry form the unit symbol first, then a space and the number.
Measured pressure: mmHg 130
